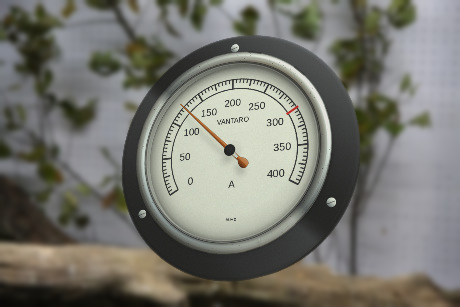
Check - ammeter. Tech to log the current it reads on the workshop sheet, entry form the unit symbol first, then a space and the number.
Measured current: A 125
